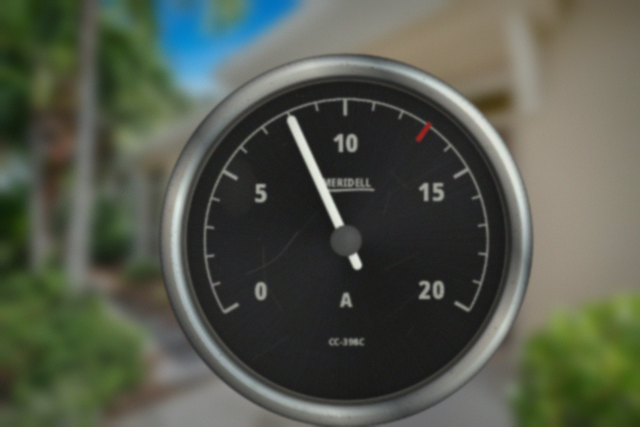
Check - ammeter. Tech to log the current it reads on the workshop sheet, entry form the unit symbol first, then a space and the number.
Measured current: A 8
